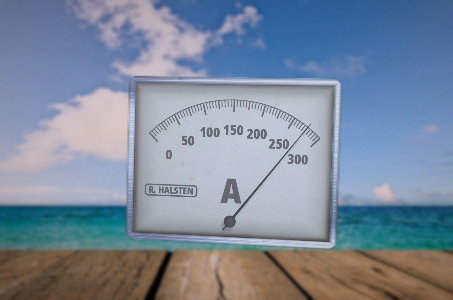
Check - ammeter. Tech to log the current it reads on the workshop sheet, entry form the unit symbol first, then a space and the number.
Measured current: A 275
